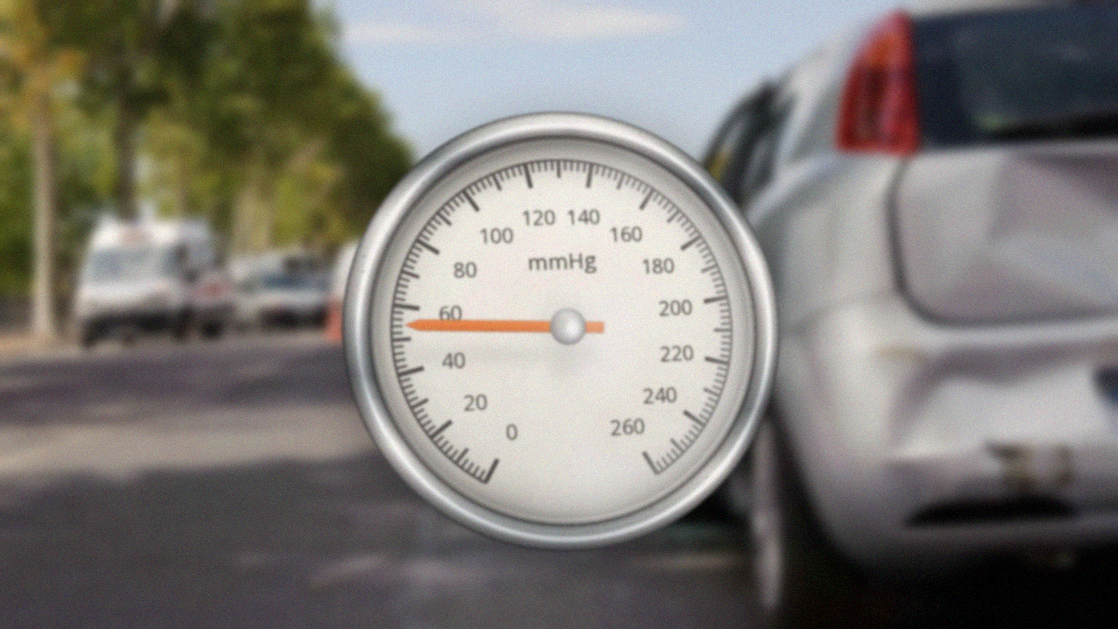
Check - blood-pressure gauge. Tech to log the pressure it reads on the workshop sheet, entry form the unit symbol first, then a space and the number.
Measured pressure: mmHg 54
